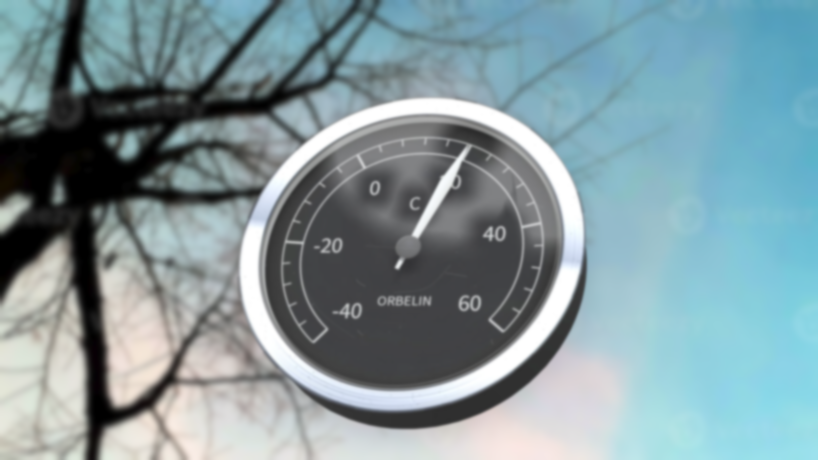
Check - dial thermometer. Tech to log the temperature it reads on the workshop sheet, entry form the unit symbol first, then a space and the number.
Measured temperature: °C 20
